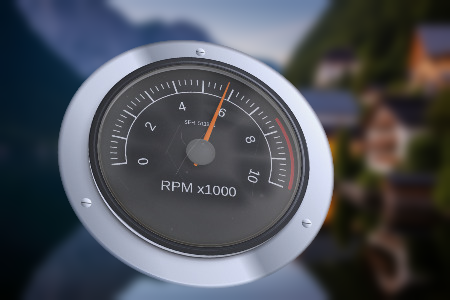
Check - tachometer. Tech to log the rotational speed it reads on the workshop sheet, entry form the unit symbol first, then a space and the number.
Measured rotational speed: rpm 5800
